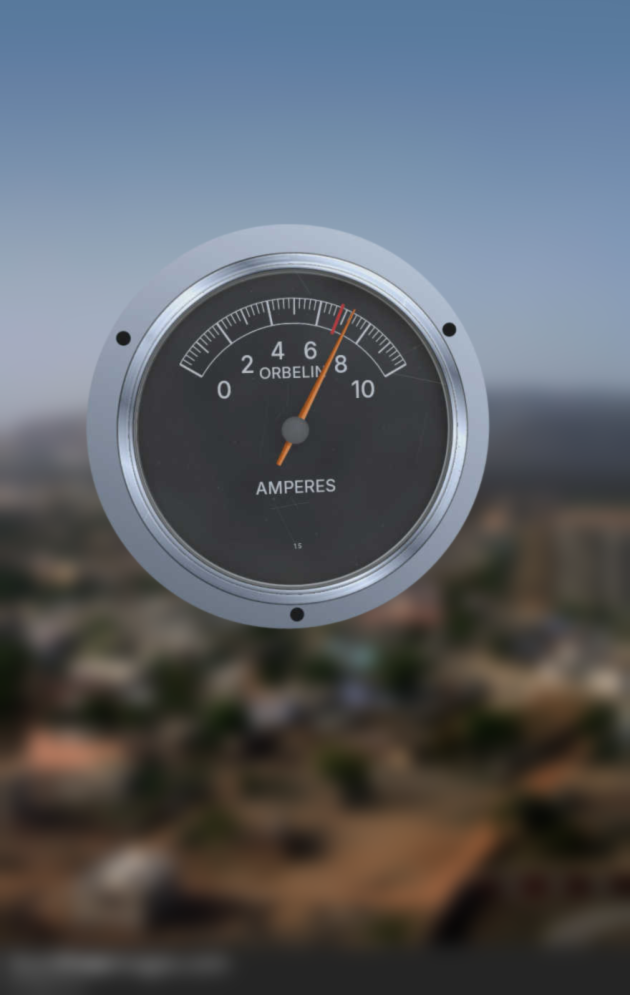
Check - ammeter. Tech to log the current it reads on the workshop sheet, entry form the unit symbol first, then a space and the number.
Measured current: A 7.2
